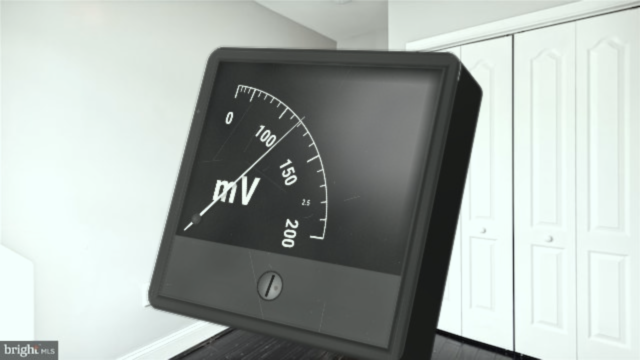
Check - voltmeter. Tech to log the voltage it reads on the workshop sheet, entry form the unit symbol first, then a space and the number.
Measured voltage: mV 120
